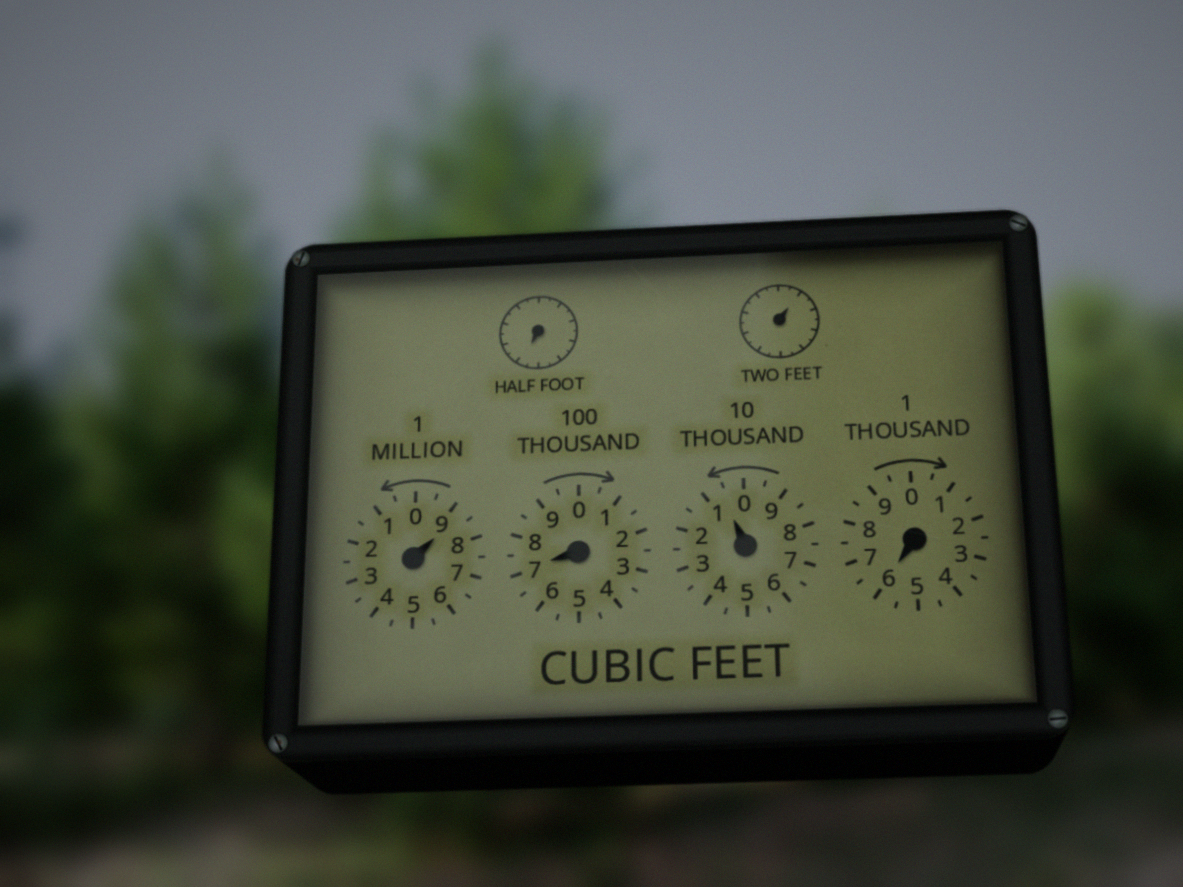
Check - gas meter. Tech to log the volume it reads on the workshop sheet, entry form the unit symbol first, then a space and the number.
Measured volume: ft³ 870600
